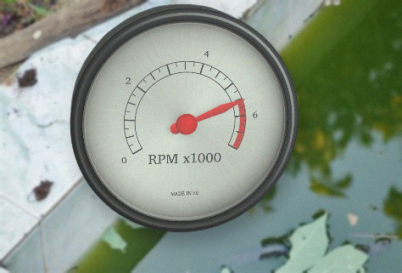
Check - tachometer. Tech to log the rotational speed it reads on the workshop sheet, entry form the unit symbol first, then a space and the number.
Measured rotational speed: rpm 5500
